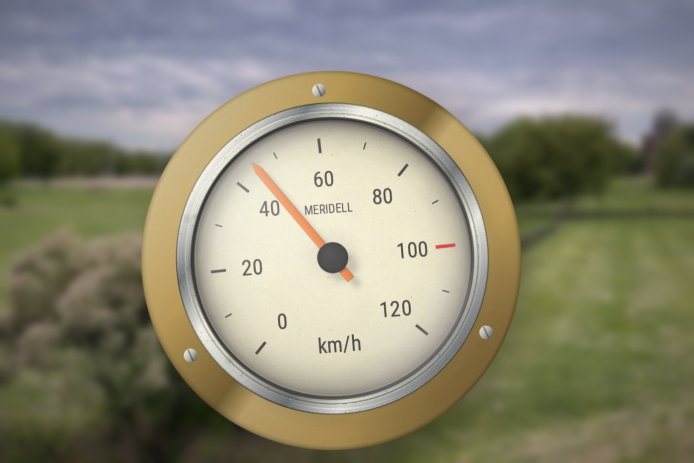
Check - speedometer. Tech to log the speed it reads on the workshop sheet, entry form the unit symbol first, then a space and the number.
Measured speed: km/h 45
